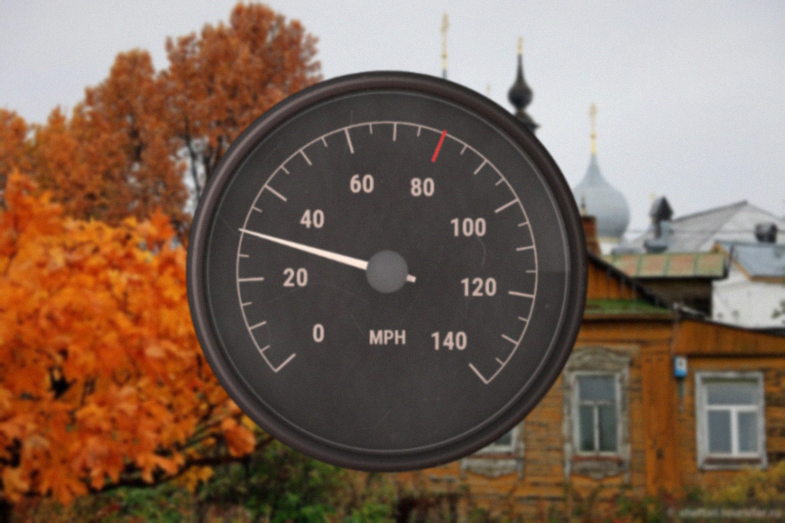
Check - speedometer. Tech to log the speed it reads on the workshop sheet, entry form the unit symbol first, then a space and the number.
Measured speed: mph 30
